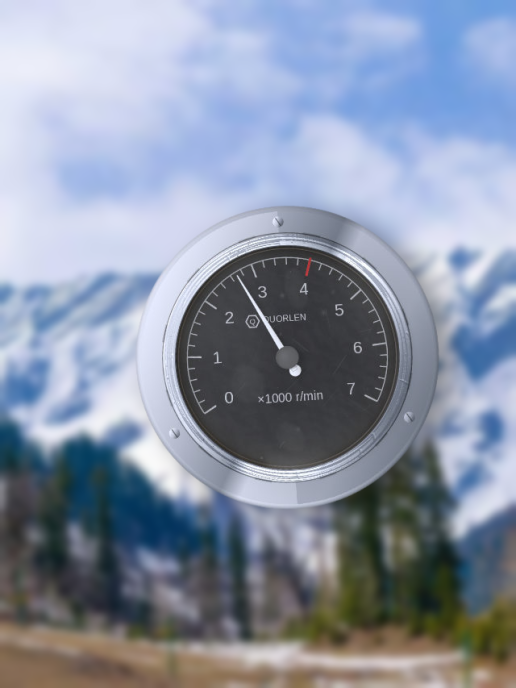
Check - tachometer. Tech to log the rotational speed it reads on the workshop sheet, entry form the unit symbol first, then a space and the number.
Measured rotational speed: rpm 2700
